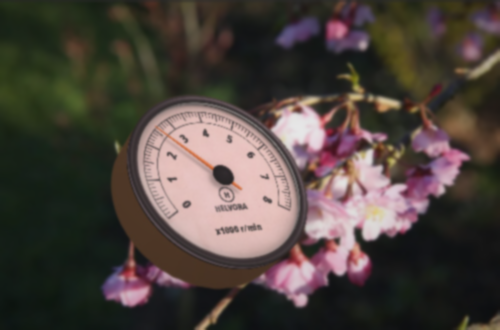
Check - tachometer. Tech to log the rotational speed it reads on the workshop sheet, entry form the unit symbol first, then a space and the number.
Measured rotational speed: rpm 2500
